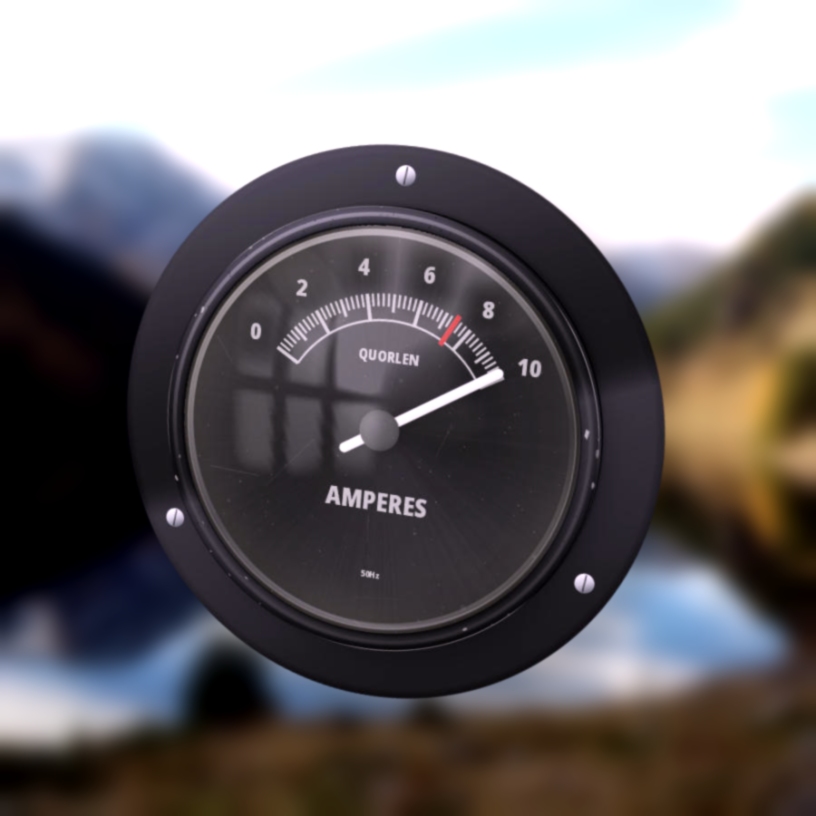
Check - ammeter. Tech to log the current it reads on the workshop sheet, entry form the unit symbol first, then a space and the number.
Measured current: A 9.8
